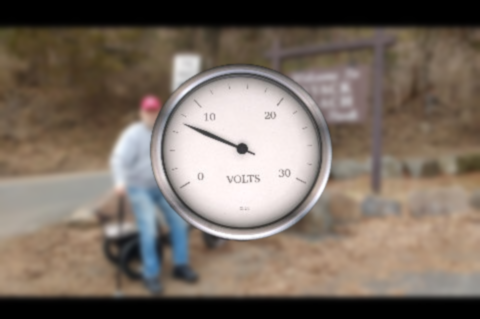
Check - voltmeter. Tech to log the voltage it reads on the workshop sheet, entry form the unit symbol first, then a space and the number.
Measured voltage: V 7
